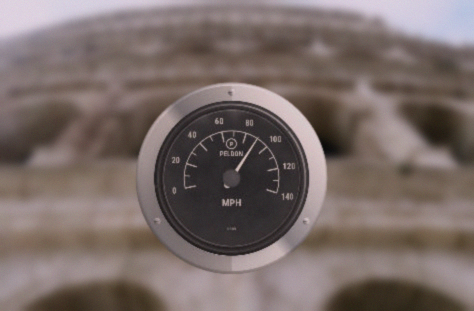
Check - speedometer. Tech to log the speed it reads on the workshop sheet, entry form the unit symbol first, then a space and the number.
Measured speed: mph 90
